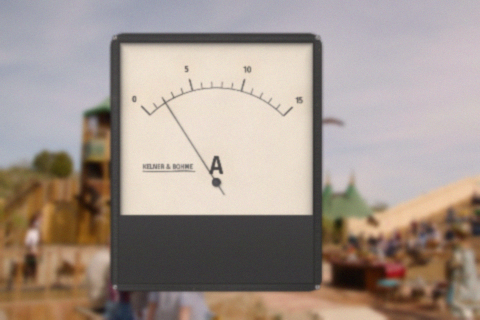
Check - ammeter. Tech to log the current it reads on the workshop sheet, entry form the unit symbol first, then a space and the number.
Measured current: A 2
